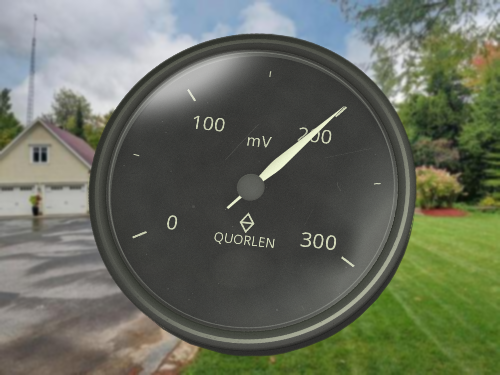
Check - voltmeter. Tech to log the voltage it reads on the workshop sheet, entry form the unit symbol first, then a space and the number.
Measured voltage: mV 200
